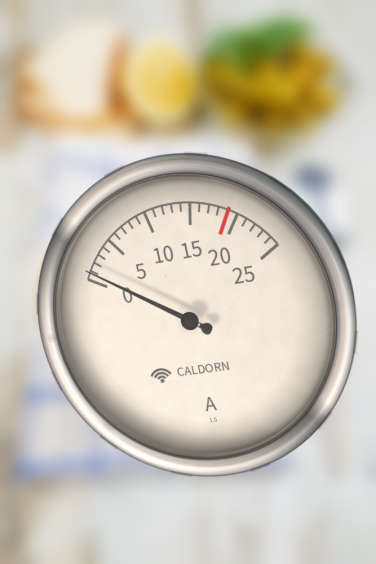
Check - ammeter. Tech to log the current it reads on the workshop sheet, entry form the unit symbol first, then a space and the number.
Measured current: A 1
